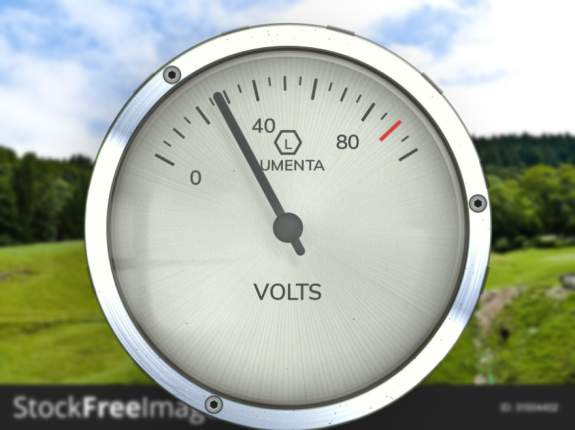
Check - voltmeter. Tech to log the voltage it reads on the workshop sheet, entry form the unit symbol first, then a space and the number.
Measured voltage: V 27.5
